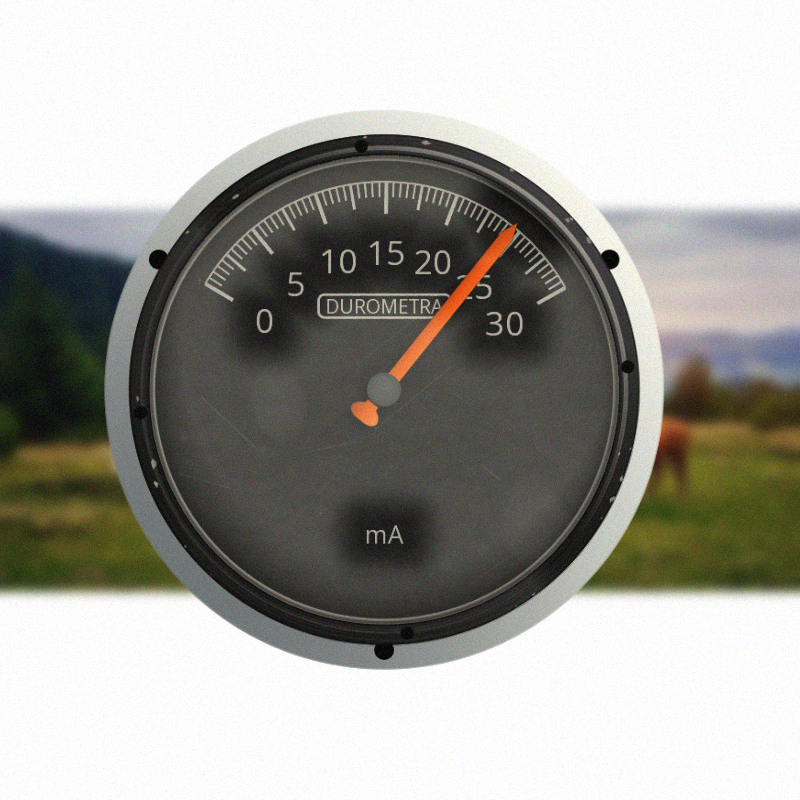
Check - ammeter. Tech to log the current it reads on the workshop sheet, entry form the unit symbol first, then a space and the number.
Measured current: mA 24.5
